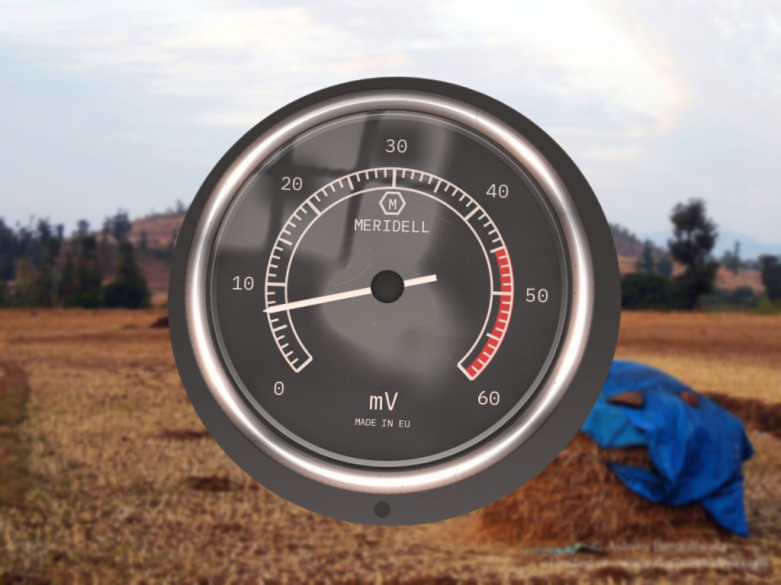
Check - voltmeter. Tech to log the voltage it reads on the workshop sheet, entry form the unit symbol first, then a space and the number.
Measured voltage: mV 7
